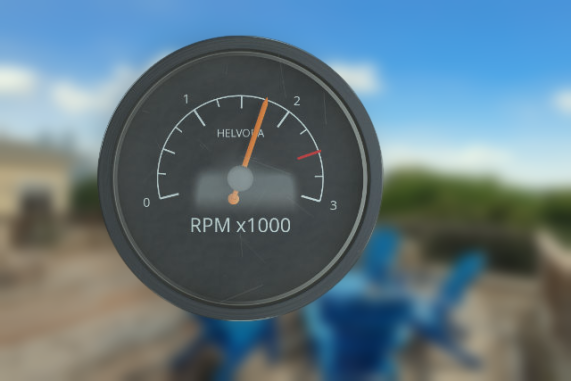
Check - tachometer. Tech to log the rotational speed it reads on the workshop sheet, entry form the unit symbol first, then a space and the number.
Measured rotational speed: rpm 1750
